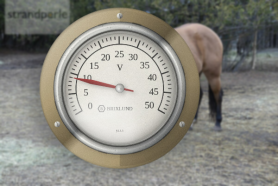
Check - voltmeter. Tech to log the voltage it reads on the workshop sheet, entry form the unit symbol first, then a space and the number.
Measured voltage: V 9
